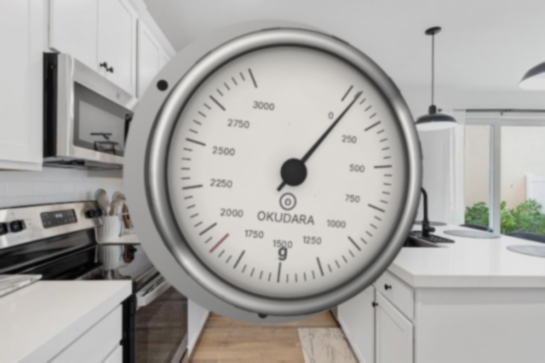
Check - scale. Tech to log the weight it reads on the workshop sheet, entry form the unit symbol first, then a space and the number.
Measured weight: g 50
